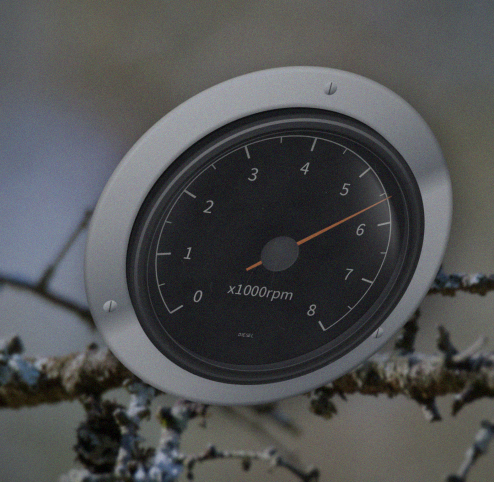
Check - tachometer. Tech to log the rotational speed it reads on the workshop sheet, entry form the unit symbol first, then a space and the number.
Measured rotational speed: rpm 5500
